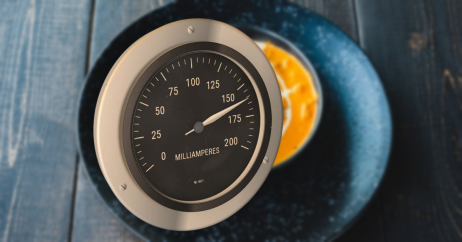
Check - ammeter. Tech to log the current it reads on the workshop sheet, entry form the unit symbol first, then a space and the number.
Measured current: mA 160
